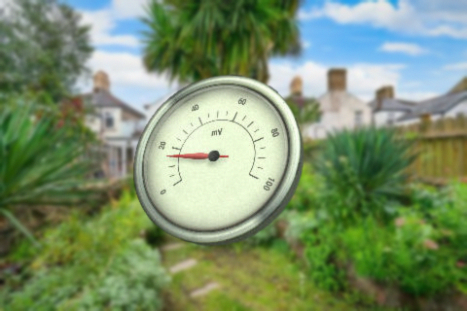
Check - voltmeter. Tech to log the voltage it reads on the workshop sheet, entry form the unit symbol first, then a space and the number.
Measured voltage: mV 15
